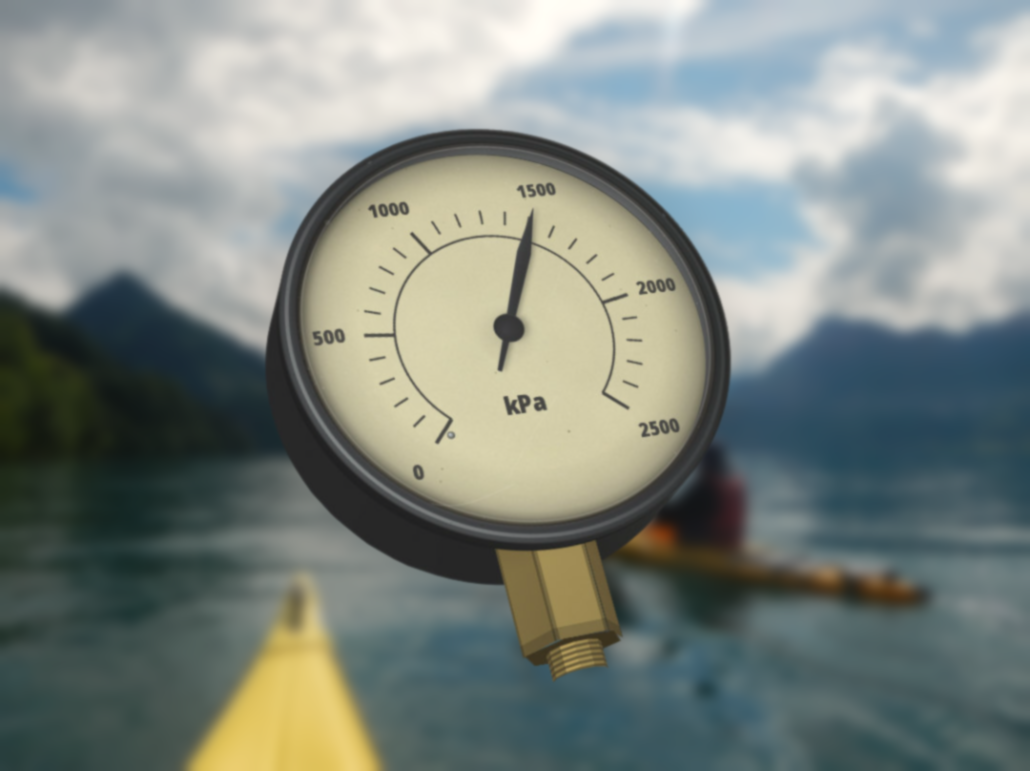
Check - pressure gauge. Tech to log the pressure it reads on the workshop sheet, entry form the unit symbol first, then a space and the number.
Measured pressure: kPa 1500
